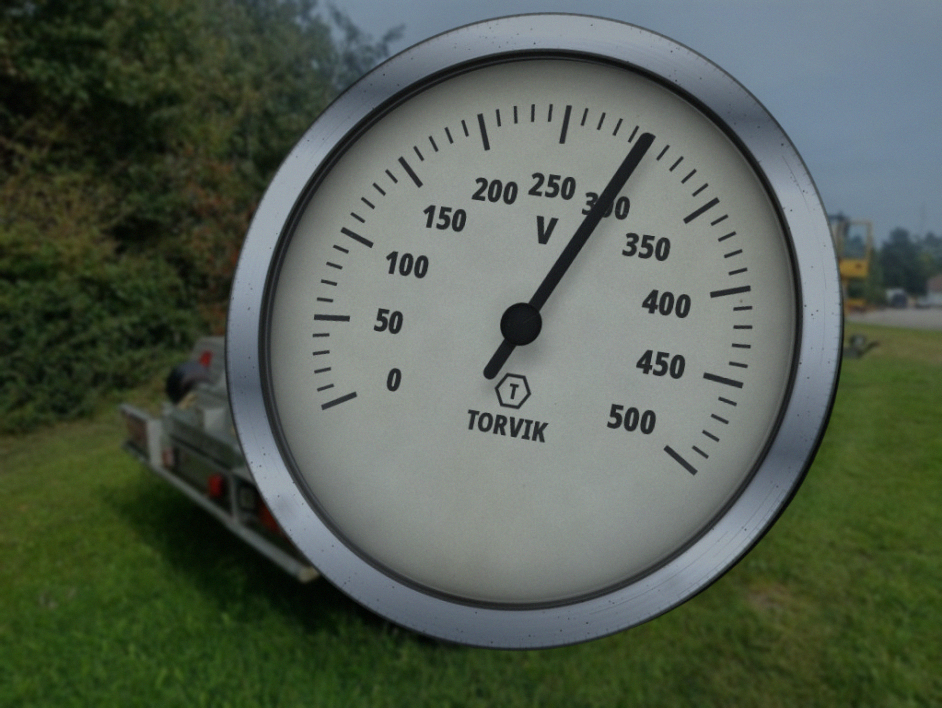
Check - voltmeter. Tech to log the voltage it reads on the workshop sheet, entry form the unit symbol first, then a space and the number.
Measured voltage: V 300
